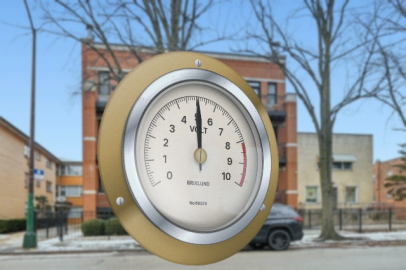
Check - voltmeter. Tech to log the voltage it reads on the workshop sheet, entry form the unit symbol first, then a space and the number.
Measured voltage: V 5
